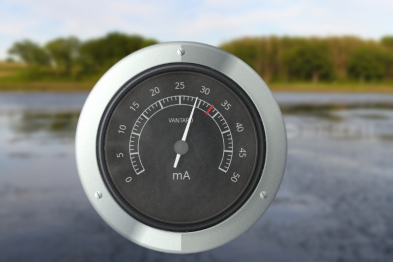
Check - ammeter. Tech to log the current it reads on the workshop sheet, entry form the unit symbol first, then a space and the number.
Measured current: mA 29
